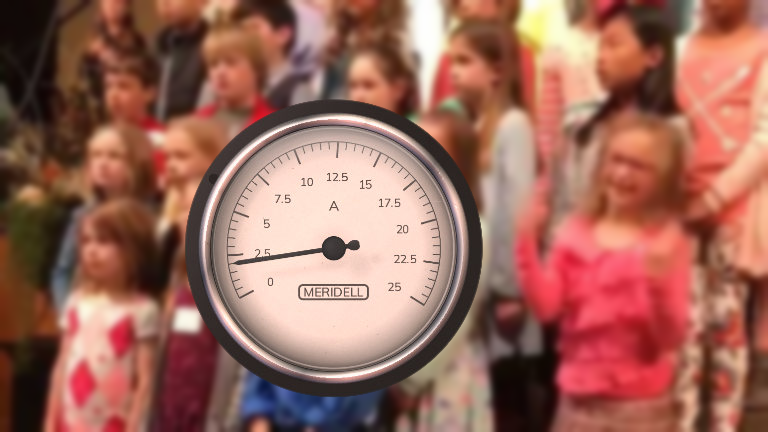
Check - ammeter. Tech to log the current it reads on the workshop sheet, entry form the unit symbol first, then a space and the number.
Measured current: A 2
